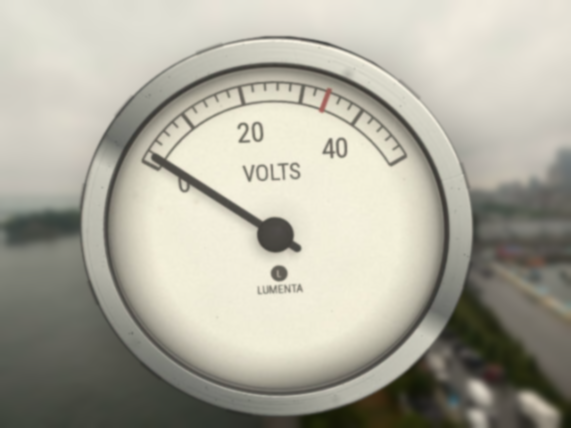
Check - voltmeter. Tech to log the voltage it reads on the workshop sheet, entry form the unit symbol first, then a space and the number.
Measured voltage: V 2
